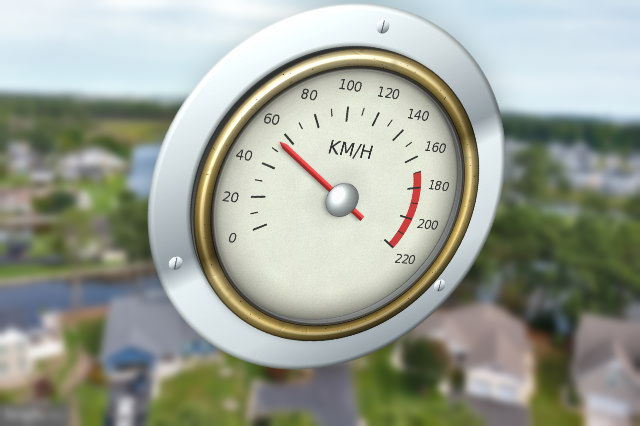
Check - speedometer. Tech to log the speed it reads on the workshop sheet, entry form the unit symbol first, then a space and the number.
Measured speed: km/h 55
